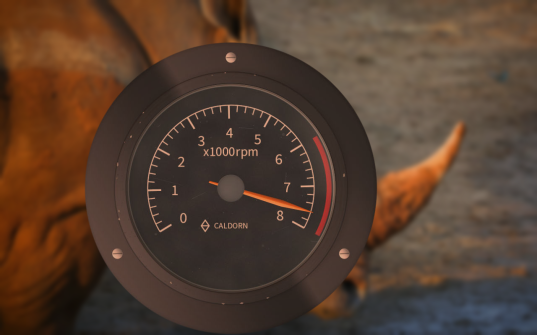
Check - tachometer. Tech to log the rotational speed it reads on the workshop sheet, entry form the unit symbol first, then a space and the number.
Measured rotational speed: rpm 7600
